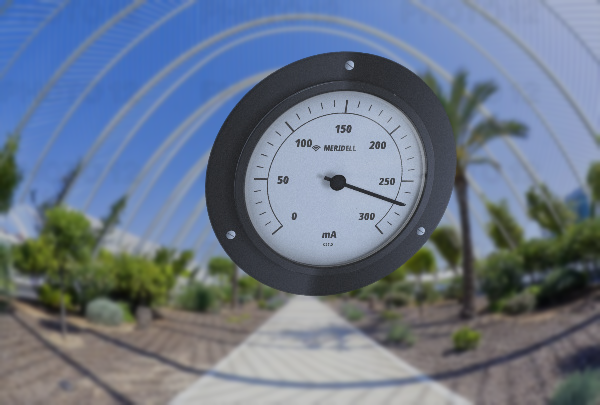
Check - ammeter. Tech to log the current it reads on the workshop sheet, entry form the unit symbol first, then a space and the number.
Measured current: mA 270
